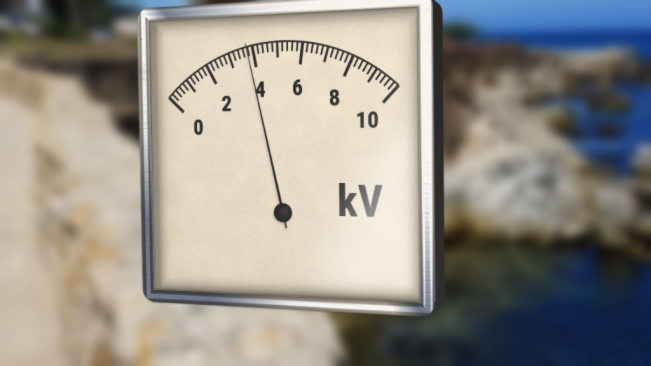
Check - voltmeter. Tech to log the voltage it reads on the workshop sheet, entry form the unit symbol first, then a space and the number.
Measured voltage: kV 3.8
